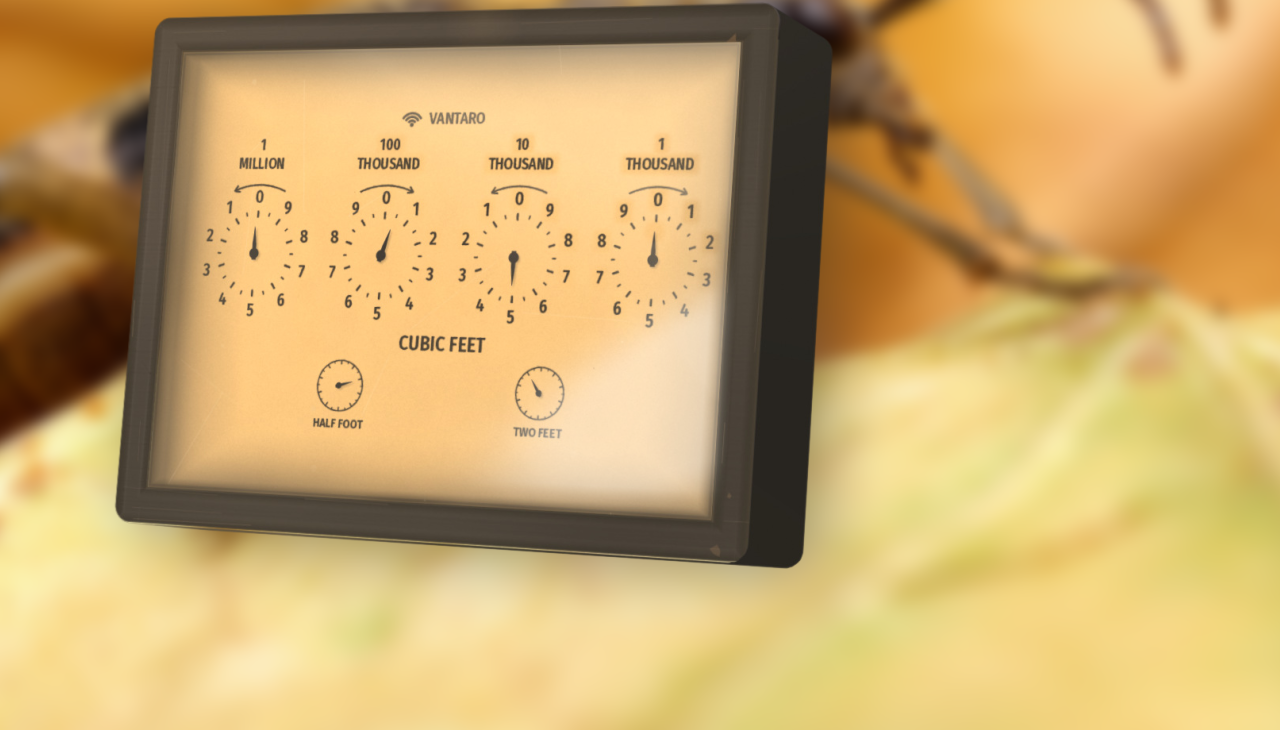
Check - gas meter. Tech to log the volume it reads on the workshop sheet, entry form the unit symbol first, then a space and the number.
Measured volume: ft³ 5000
